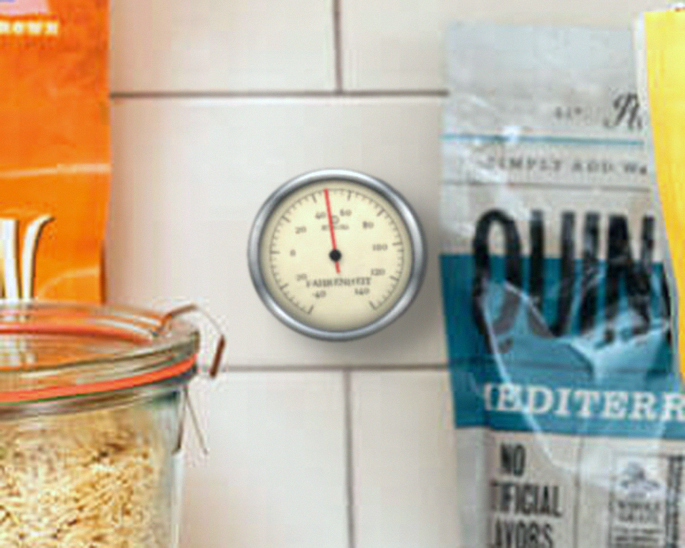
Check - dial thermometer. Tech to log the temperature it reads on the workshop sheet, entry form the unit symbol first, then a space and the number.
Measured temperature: °F 48
